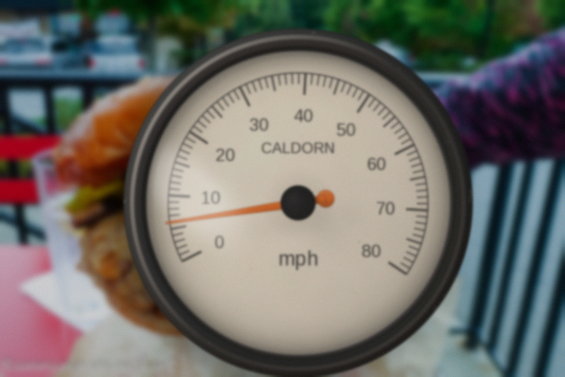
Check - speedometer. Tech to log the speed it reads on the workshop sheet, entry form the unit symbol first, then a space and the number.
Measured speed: mph 6
